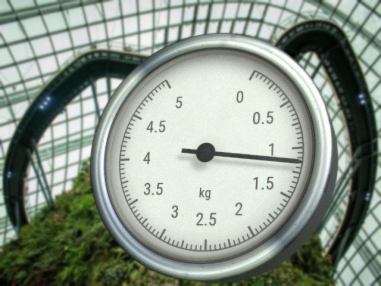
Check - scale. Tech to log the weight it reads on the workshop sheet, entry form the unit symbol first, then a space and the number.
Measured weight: kg 1.15
